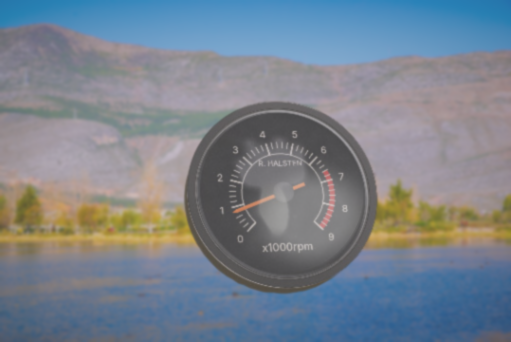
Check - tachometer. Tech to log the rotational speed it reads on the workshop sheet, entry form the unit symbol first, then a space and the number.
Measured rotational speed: rpm 800
